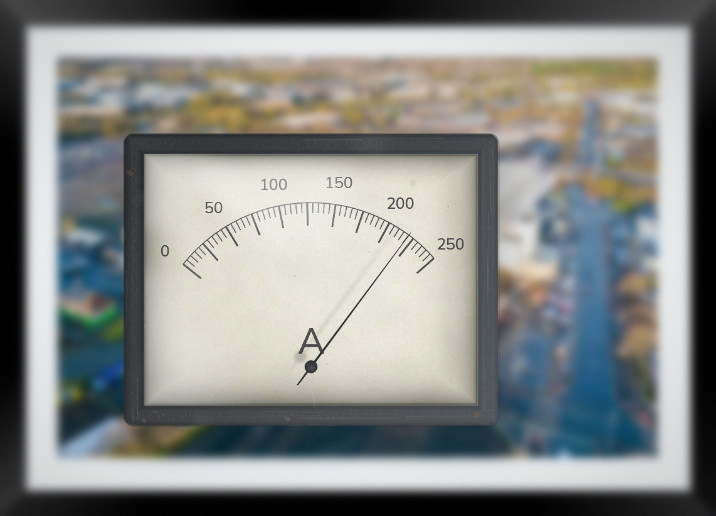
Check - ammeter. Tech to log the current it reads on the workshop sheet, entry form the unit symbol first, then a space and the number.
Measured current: A 220
